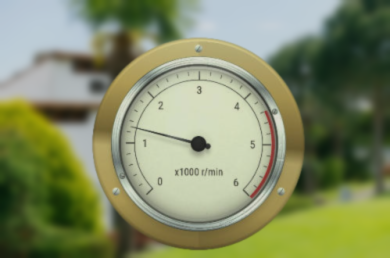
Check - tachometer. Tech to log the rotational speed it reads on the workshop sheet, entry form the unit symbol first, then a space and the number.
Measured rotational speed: rpm 1300
